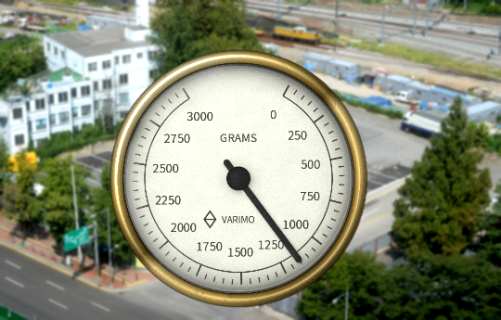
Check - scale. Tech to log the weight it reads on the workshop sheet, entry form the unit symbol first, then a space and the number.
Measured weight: g 1150
